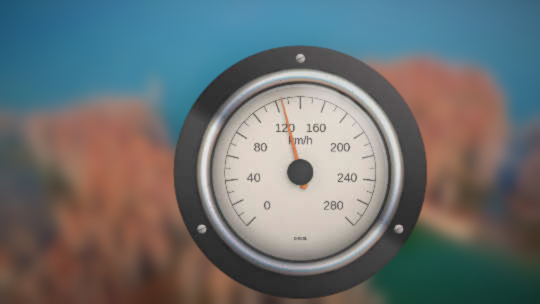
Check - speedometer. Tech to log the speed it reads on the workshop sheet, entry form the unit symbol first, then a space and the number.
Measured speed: km/h 125
